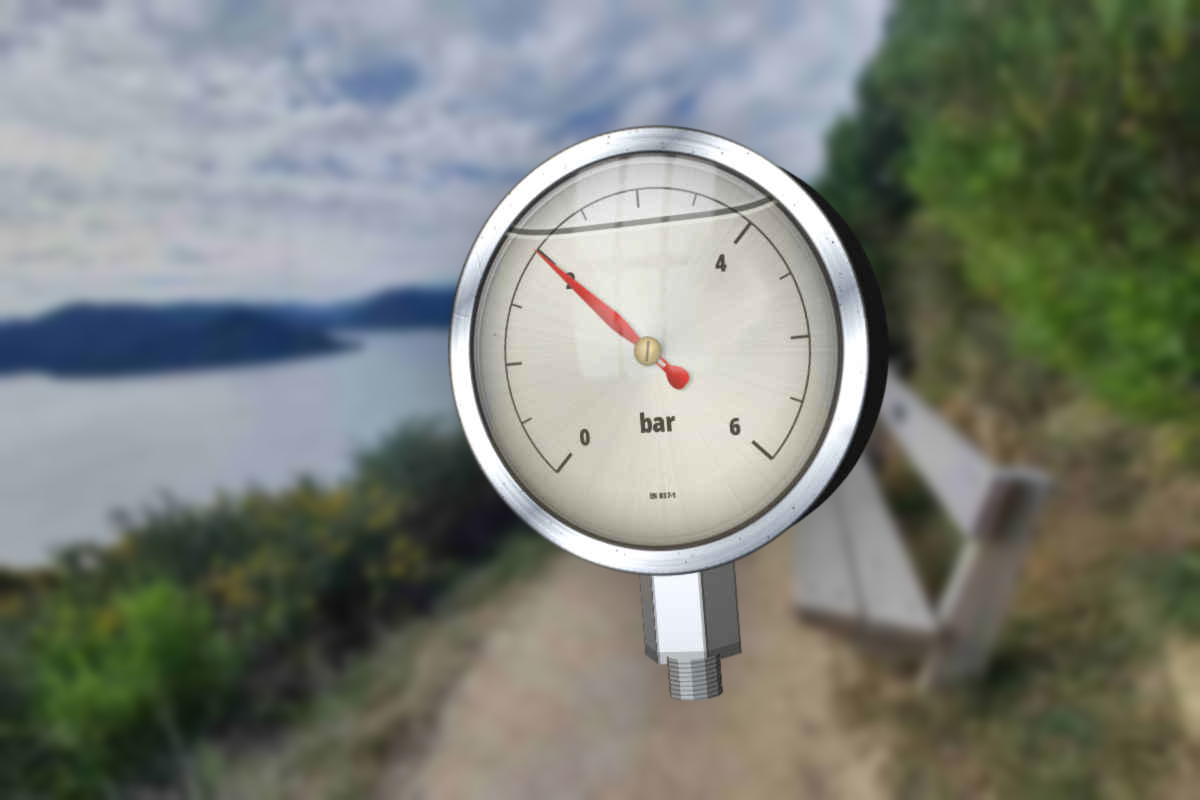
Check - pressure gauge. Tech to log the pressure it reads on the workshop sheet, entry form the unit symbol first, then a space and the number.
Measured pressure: bar 2
